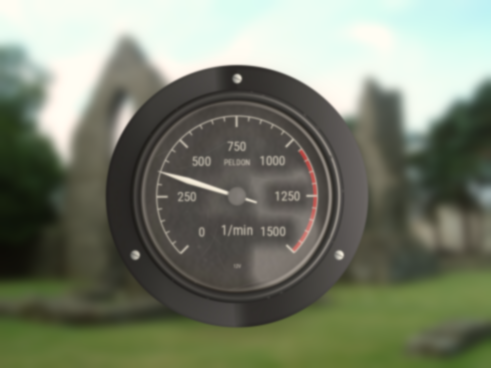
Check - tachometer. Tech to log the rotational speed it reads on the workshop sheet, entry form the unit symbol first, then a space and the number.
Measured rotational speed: rpm 350
